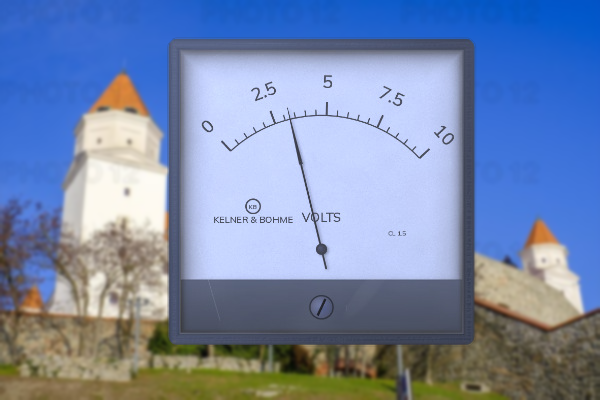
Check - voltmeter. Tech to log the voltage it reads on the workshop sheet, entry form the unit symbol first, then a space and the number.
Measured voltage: V 3.25
